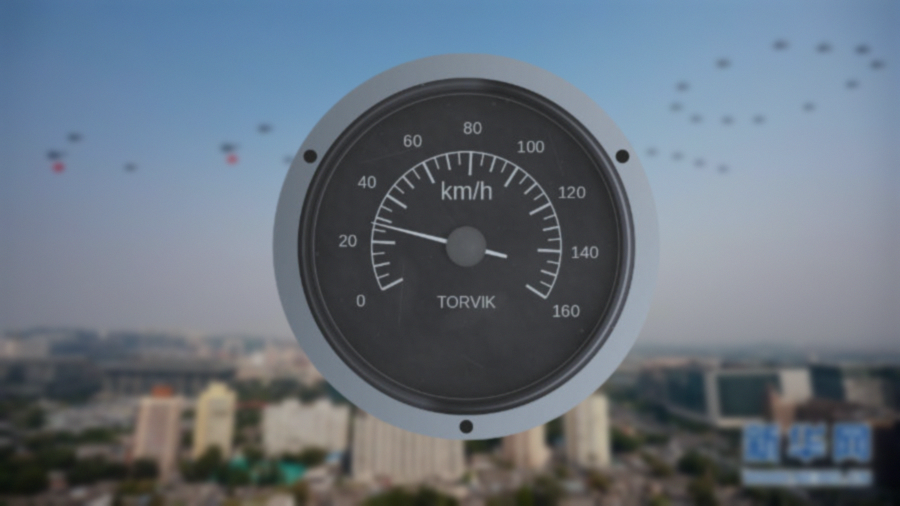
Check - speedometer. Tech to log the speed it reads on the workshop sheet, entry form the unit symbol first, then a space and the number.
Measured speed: km/h 27.5
